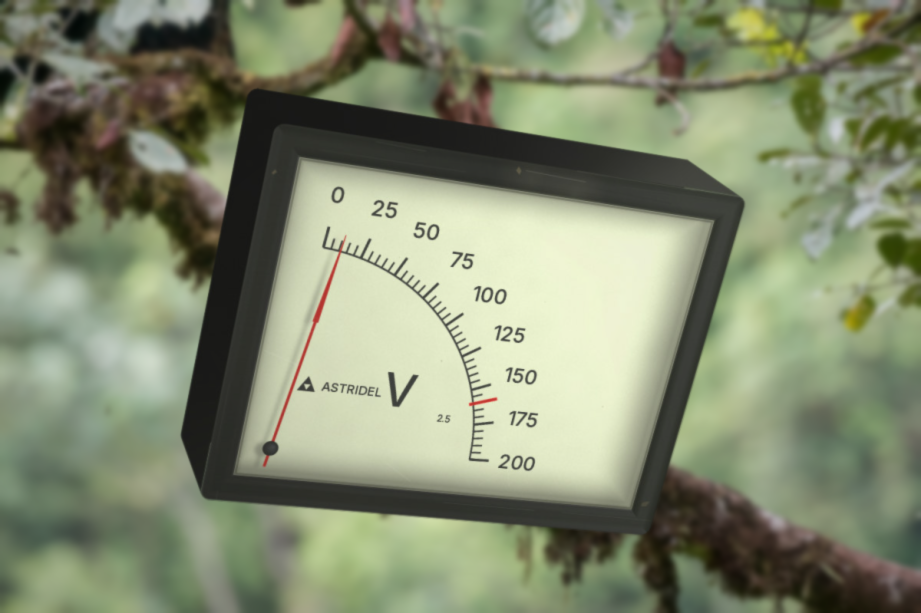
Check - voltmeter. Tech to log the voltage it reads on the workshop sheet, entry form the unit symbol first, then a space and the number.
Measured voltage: V 10
